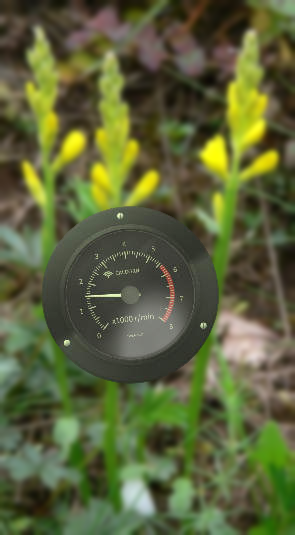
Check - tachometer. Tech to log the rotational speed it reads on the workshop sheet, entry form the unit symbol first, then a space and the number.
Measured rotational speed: rpm 1500
